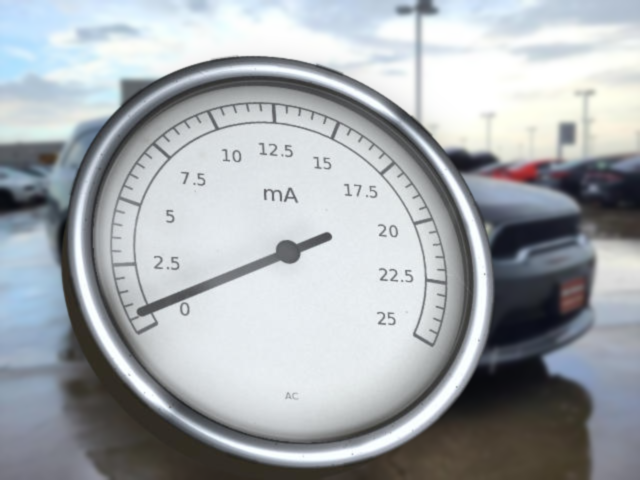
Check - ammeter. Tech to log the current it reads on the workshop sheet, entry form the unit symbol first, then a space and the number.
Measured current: mA 0.5
